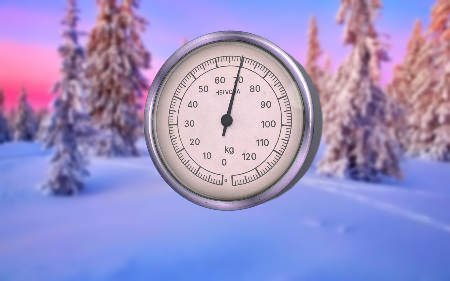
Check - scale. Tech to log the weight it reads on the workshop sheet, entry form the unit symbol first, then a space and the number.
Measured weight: kg 70
